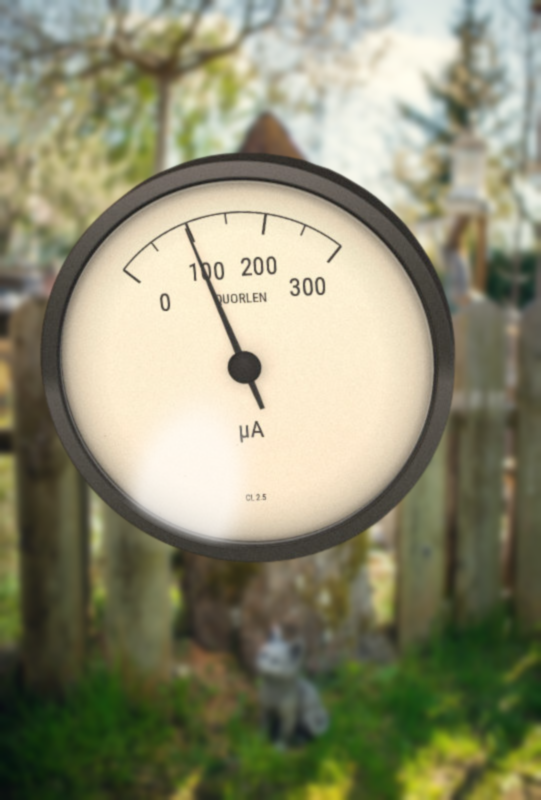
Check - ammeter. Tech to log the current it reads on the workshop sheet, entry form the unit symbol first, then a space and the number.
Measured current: µA 100
